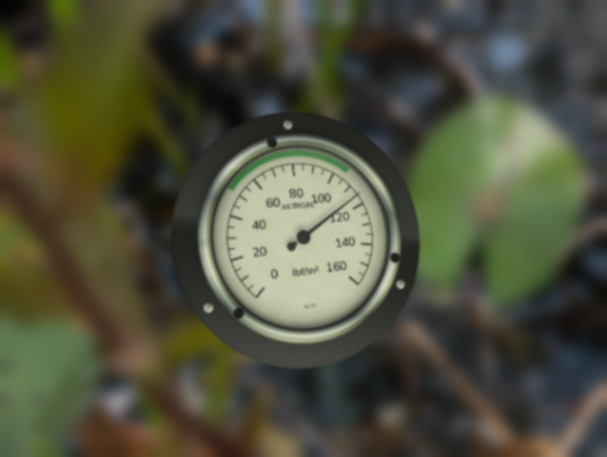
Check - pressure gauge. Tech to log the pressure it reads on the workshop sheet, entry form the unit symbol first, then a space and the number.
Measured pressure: psi 115
